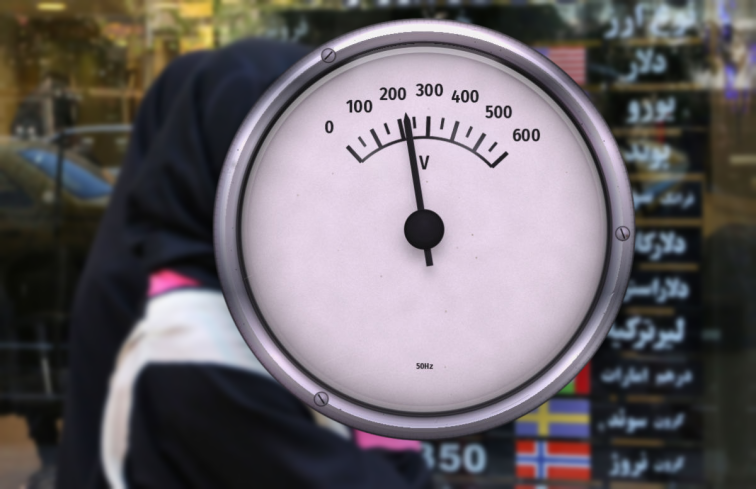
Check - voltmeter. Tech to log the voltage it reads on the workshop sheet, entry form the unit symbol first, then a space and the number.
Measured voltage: V 225
